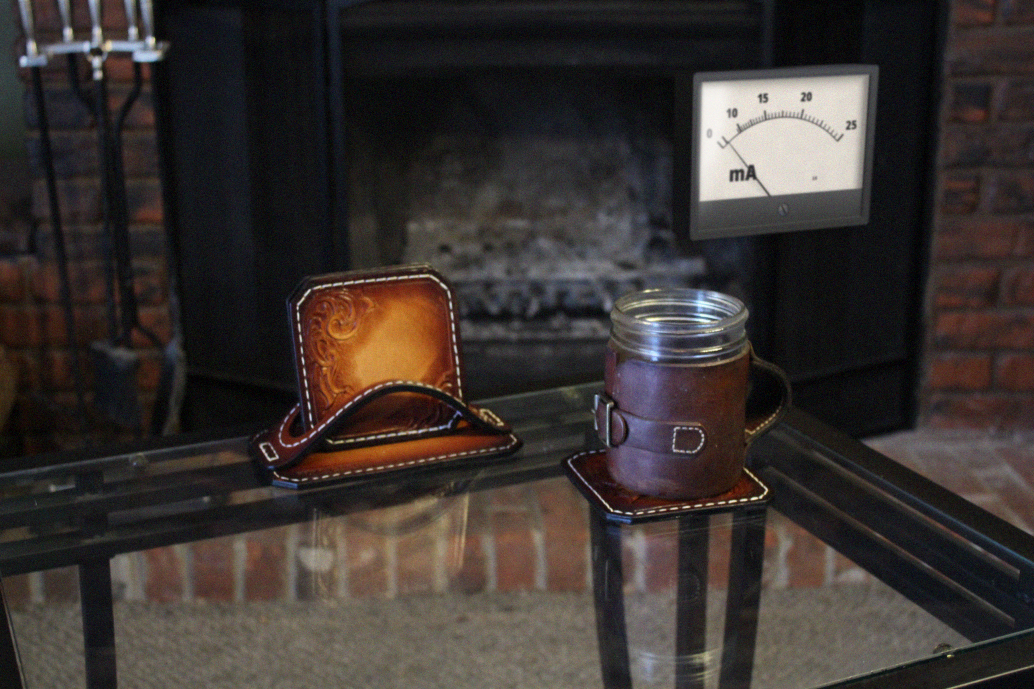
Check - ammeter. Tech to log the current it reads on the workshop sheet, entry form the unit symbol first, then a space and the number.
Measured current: mA 5
